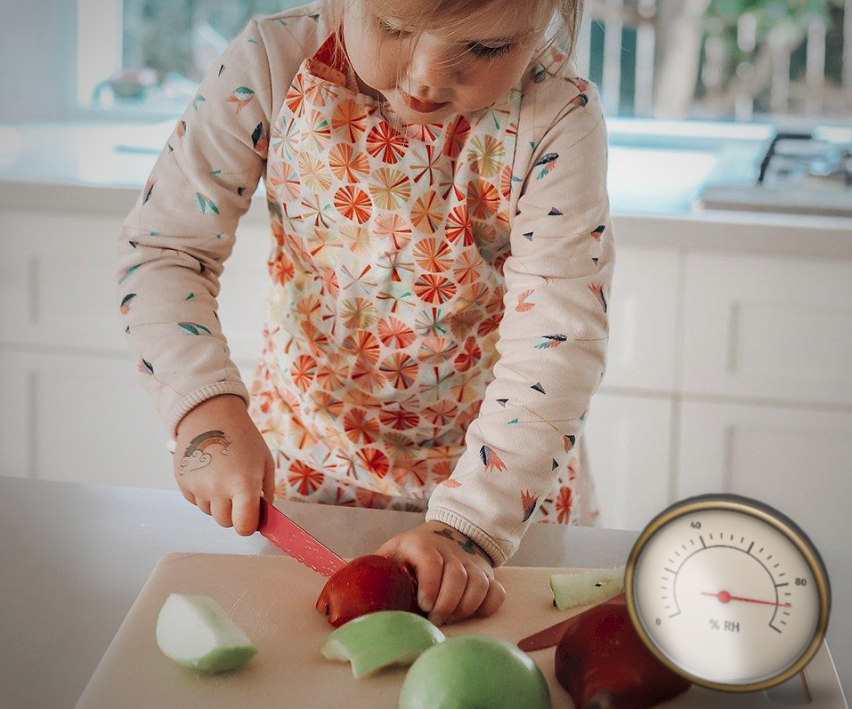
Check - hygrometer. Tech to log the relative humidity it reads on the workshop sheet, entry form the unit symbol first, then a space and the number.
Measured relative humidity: % 88
